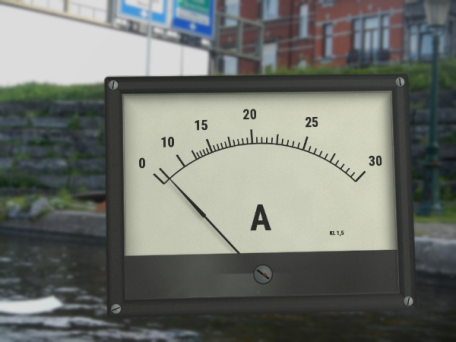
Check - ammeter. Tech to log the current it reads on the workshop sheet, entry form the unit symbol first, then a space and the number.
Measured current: A 5
